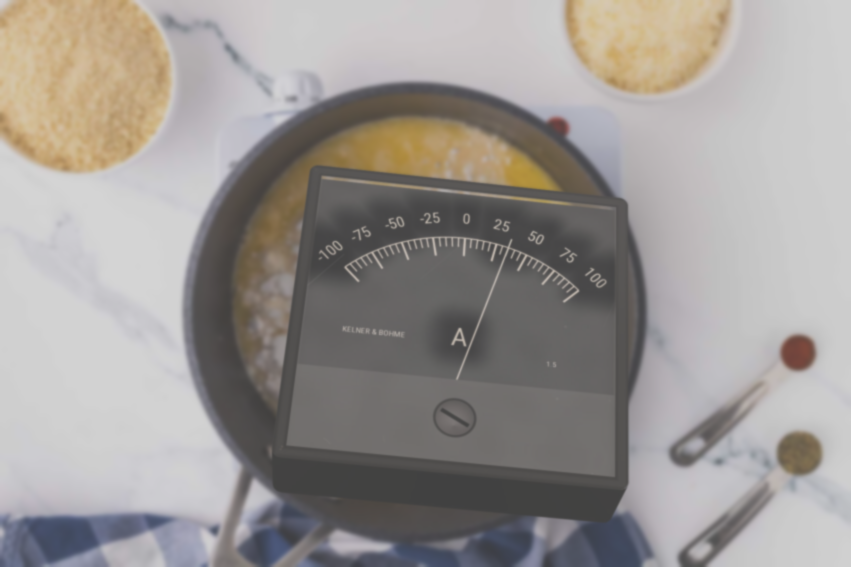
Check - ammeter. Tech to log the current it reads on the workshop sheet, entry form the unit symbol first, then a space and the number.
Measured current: A 35
